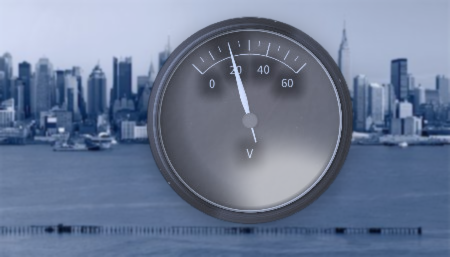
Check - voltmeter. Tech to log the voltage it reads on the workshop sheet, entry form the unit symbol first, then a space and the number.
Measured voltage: V 20
